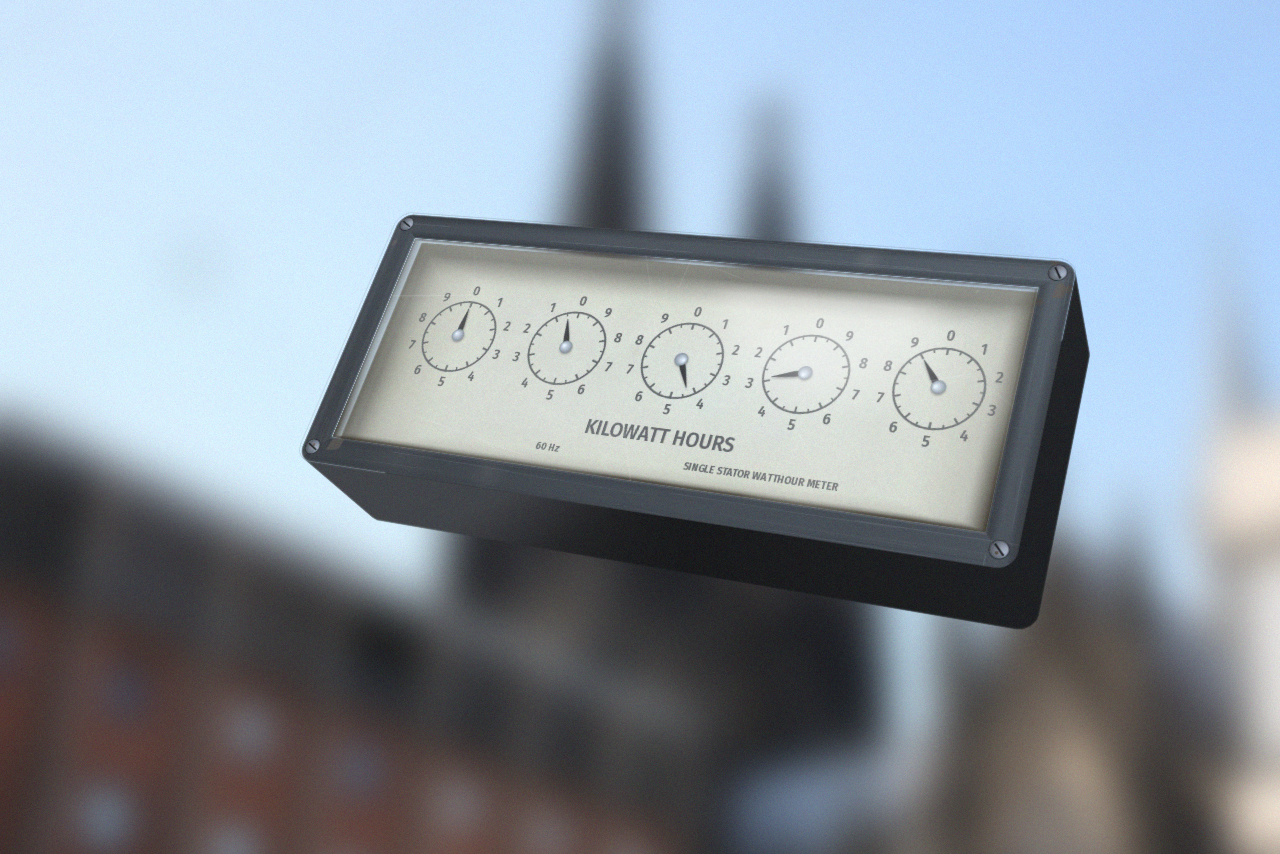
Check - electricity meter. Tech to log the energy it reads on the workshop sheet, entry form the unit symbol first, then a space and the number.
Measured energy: kWh 429
